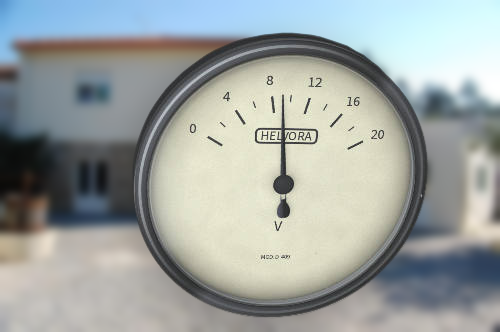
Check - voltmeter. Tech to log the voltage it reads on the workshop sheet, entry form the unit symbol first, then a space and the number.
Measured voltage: V 9
